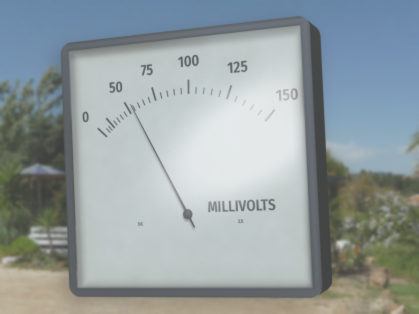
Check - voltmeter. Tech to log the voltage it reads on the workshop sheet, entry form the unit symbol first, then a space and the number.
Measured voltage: mV 55
